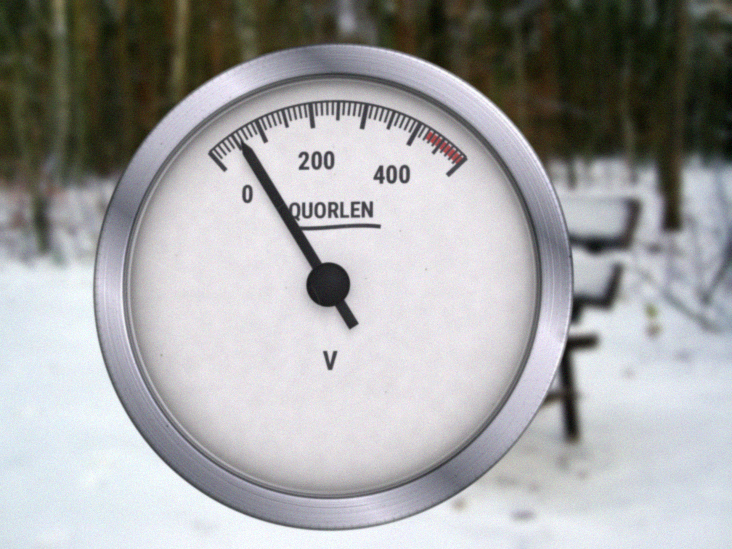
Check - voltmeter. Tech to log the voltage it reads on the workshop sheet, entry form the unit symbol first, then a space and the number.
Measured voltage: V 60
